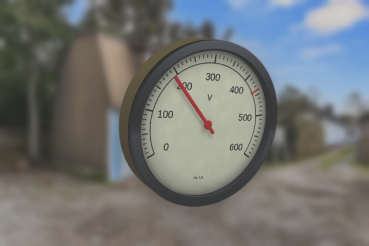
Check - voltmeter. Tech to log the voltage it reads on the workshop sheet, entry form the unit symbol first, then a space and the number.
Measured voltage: V 190
